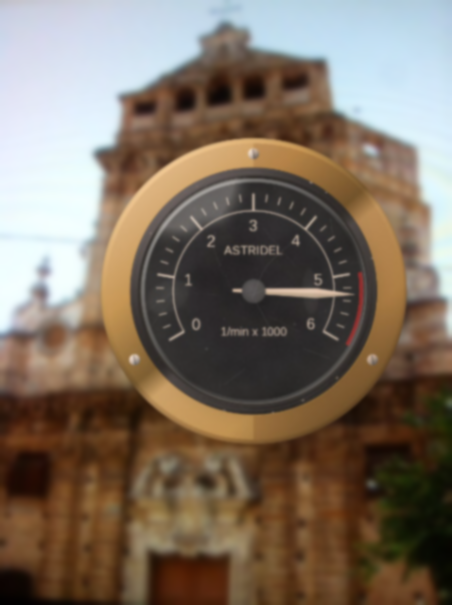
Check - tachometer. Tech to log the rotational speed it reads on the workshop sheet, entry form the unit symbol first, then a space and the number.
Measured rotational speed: rpm 5300
